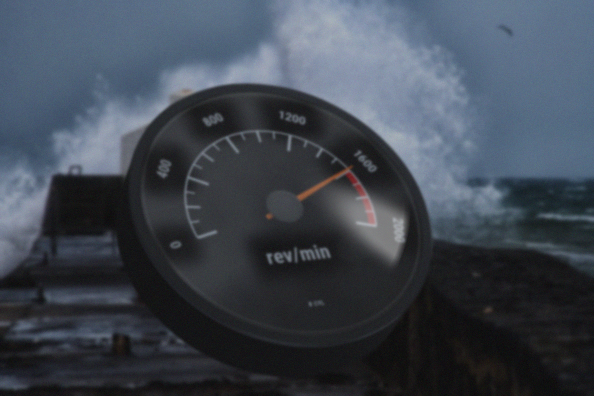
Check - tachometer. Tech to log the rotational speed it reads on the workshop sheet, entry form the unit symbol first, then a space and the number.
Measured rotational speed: rpm 1600
